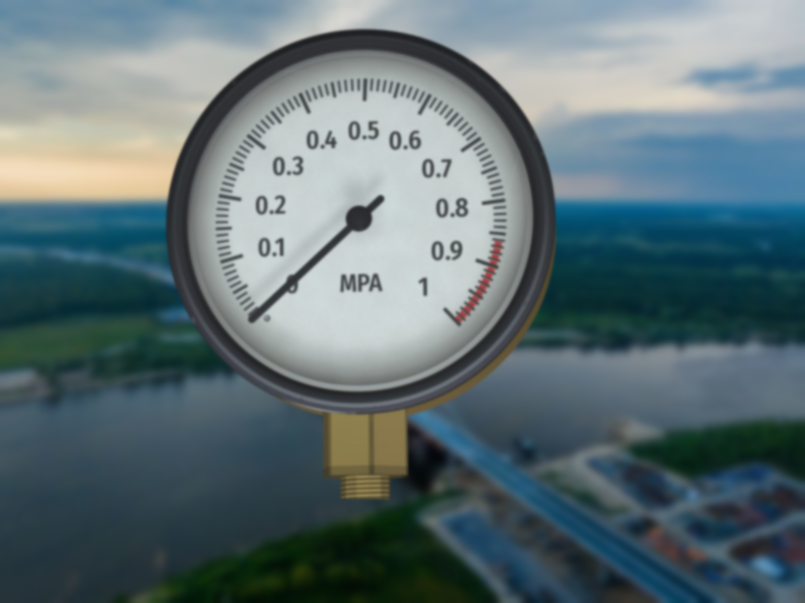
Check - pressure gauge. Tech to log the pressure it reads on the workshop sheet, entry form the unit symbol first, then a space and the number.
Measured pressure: MPa 0
